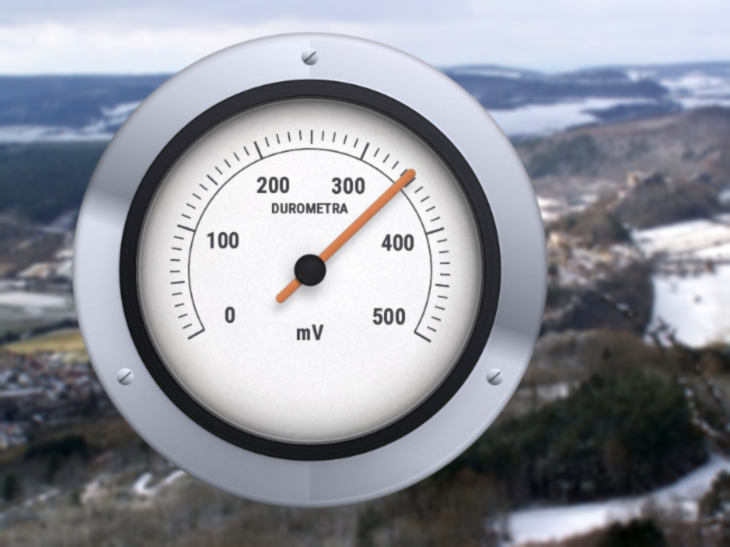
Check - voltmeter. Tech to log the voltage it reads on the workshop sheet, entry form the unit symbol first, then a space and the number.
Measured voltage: mV 345
